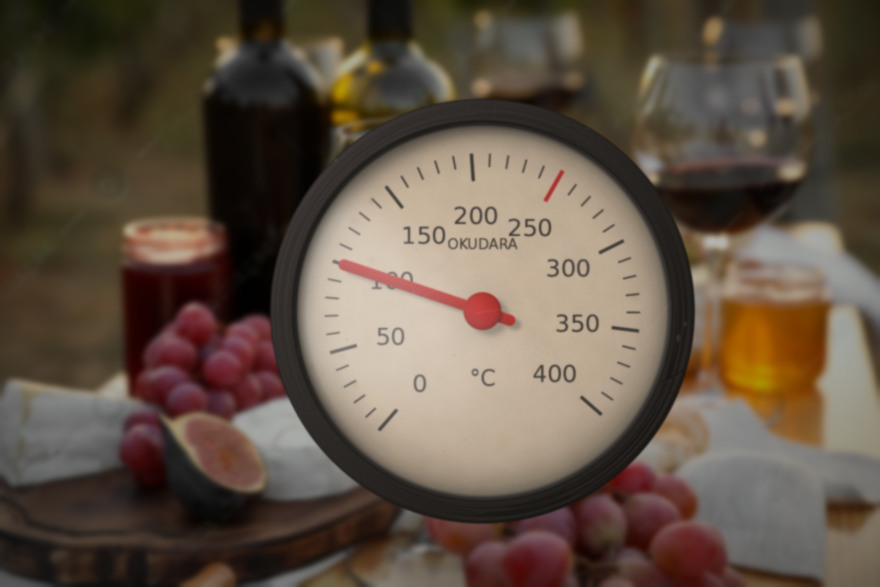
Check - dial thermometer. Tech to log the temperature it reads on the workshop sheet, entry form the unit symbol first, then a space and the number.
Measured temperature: °C 100
